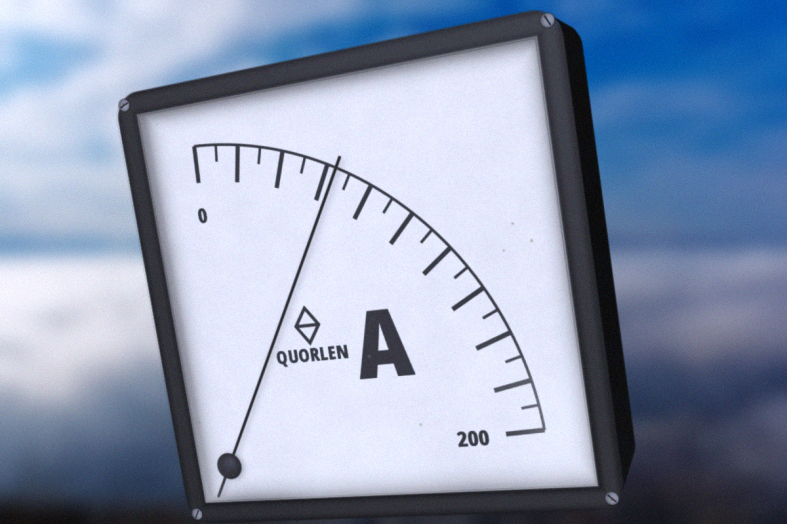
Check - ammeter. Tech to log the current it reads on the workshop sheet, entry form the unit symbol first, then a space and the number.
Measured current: A 65
